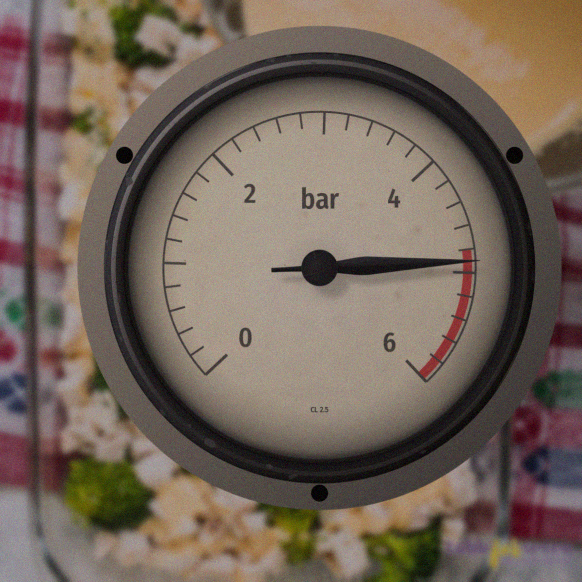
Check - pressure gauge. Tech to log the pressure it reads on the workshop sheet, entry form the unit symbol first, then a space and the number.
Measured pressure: bar 4.9
